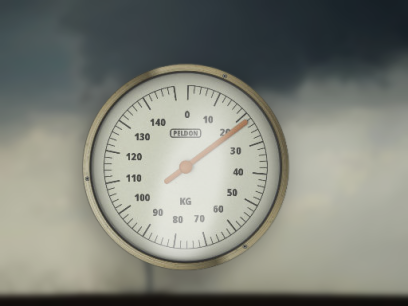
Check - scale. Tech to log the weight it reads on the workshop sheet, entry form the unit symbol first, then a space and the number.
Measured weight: kg 22
